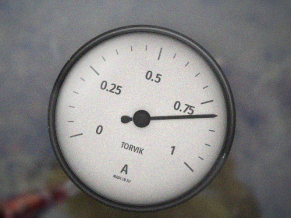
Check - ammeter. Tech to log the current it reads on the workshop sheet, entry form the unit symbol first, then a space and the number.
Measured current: A 0.8
